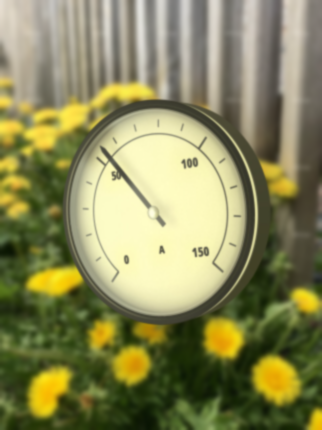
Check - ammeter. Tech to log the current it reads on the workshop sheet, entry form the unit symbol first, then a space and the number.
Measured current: A 55
